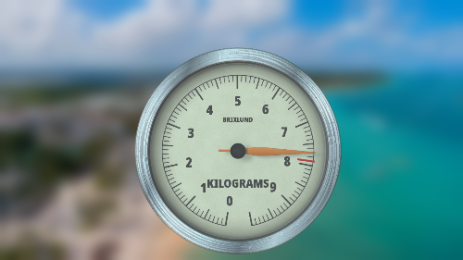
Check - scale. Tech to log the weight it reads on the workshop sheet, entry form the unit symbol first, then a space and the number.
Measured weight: kg 7.7
